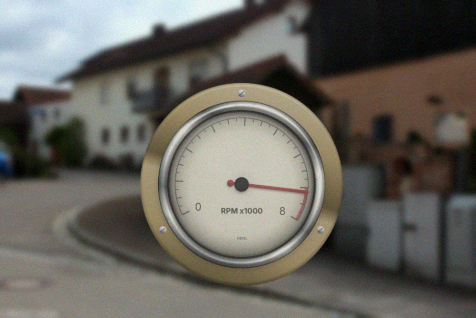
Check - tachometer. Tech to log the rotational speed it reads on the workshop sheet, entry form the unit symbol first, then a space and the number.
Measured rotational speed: rpm 7125
